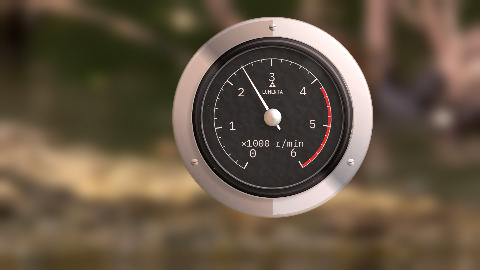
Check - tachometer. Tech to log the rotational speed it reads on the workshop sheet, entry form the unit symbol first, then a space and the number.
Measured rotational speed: rpm 2400
